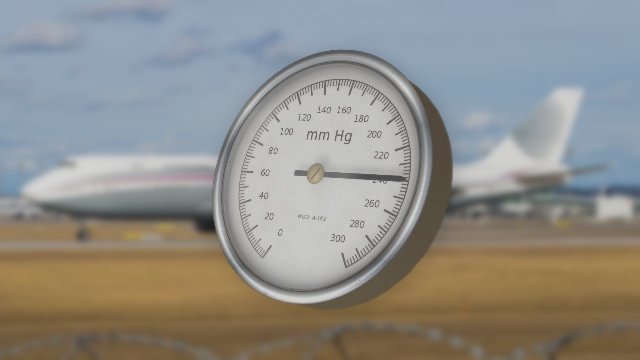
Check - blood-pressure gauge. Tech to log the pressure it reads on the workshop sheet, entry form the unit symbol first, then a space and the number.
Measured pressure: mmHg 240
